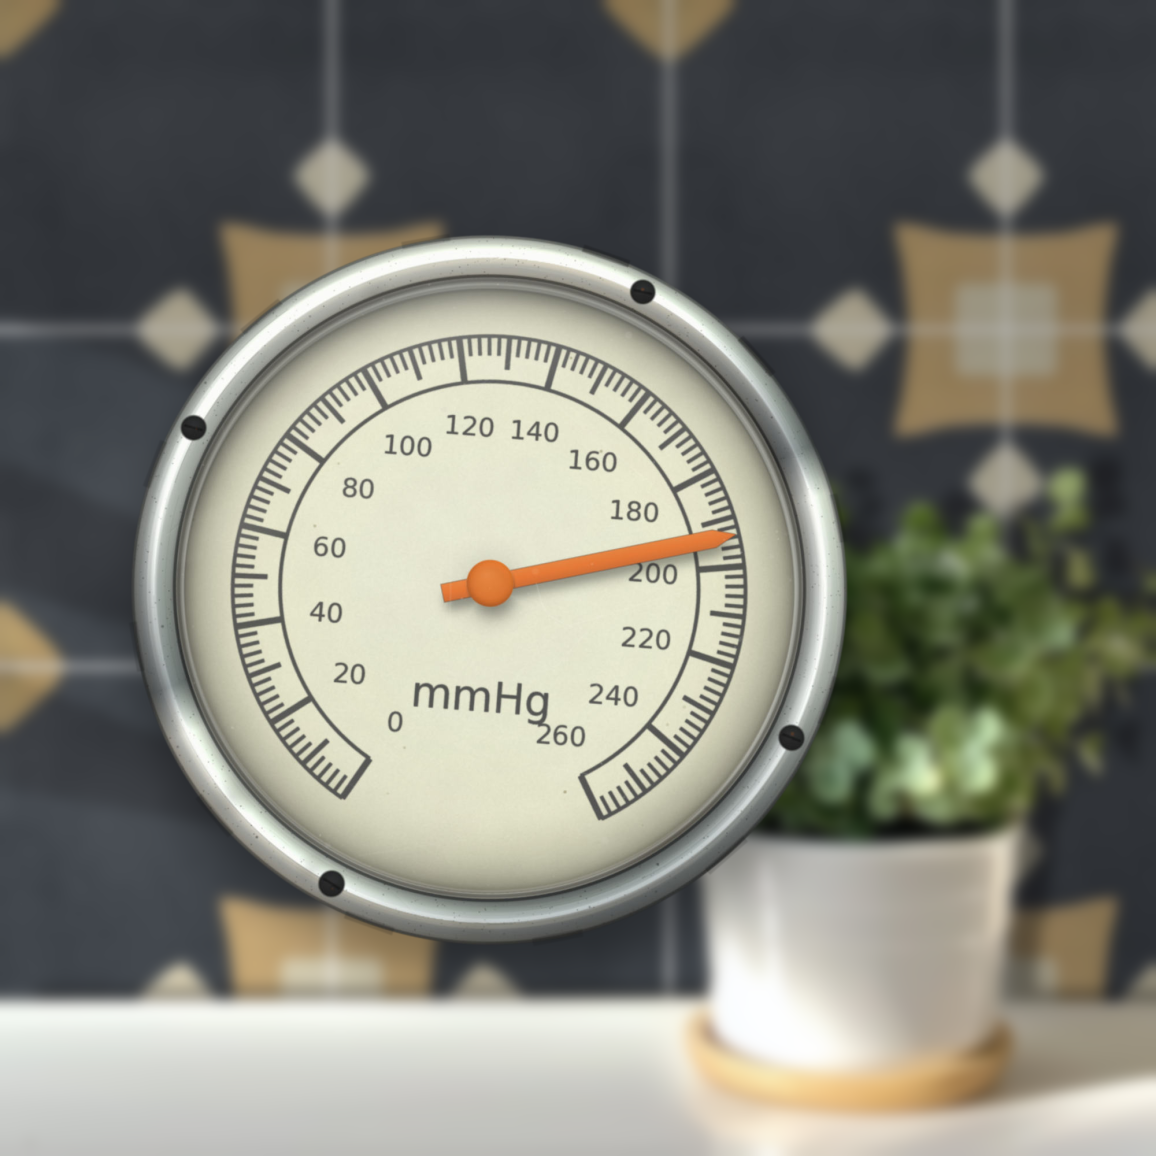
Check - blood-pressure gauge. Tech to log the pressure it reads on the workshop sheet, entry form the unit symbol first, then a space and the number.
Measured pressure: mmHg 194
